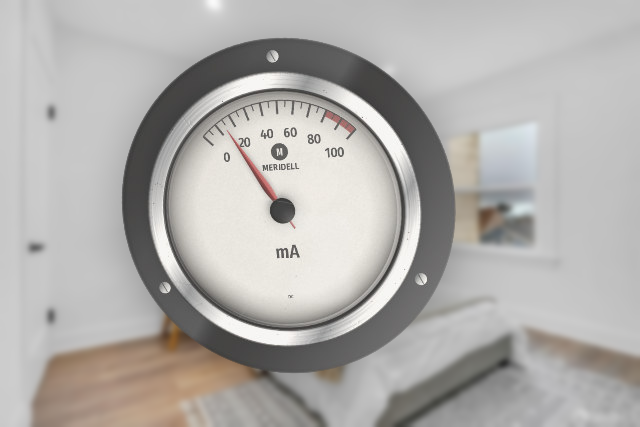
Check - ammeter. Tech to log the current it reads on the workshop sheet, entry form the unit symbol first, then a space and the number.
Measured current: mA 15
